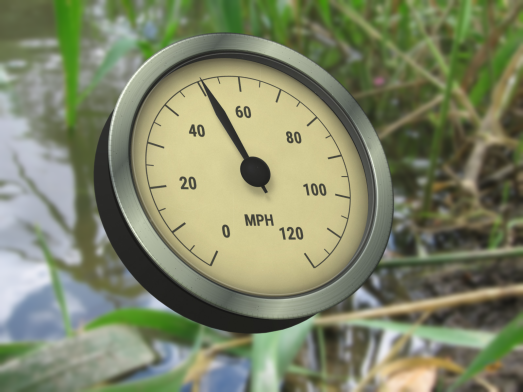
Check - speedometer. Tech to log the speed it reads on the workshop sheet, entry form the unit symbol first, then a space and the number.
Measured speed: mph 50
